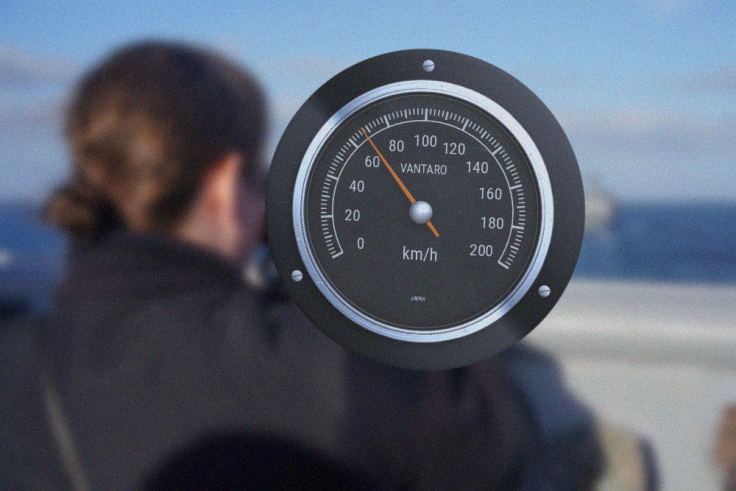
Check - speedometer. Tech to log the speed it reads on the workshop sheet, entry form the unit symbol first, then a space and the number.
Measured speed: km/h 68
